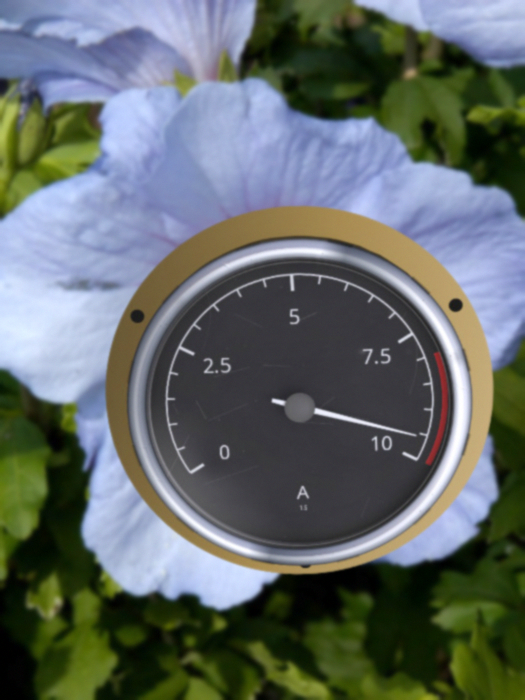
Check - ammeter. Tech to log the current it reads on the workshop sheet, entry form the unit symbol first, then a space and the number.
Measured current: A 9.5
